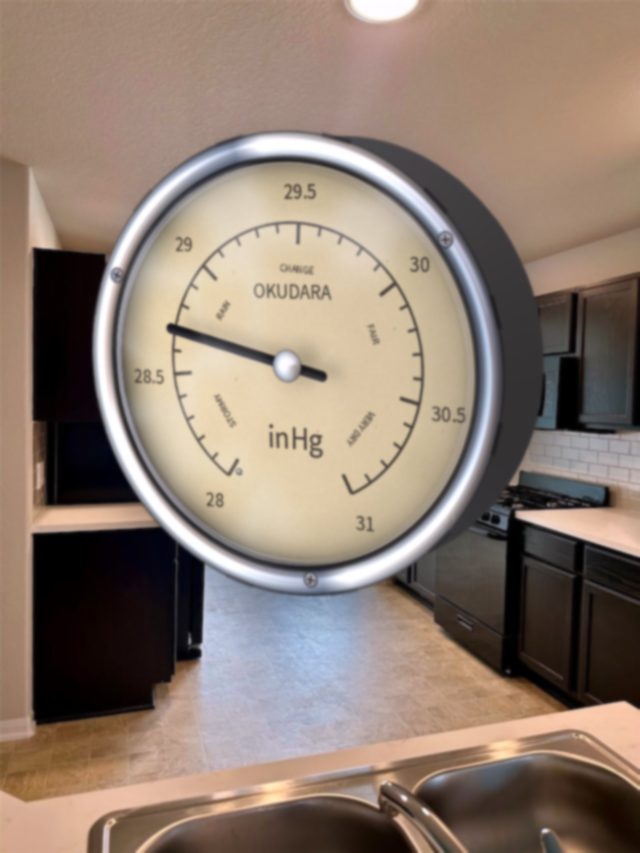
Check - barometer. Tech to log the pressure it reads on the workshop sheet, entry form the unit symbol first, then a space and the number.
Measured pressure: inHg 28.7
